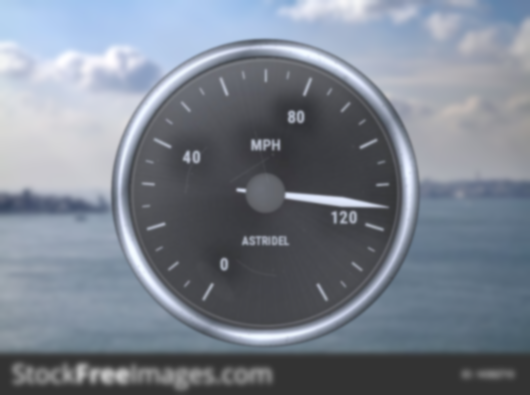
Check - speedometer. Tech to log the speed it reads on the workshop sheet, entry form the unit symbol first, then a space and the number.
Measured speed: mph 115
